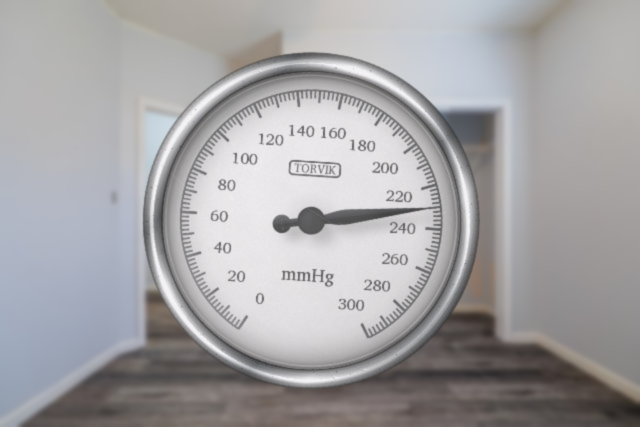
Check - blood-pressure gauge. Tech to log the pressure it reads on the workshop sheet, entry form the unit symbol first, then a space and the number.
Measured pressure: mmHg 230
